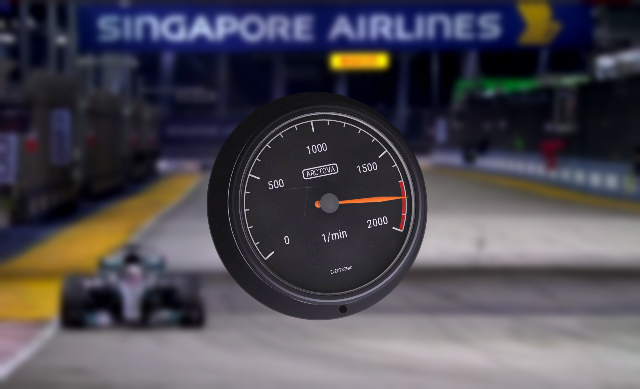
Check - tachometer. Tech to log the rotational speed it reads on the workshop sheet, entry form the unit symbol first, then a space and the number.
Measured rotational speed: rpm 1800
